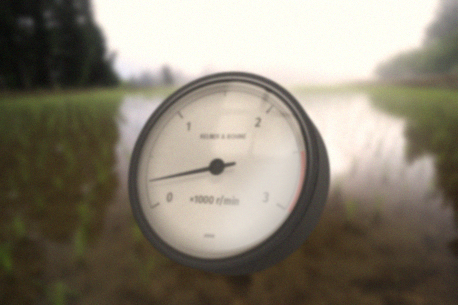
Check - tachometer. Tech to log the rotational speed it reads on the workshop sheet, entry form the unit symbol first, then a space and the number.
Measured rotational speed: rpm 250
